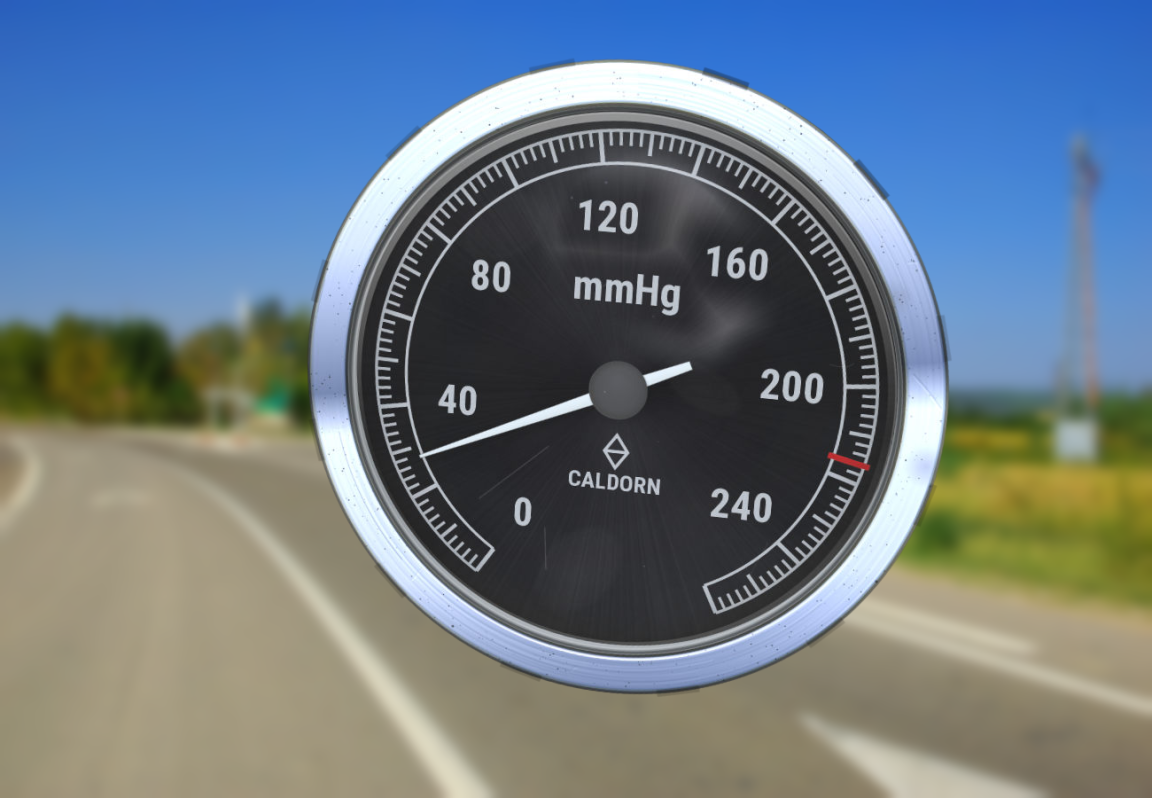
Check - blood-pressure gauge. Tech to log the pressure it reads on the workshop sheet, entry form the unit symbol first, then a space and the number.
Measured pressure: mmHg 28
